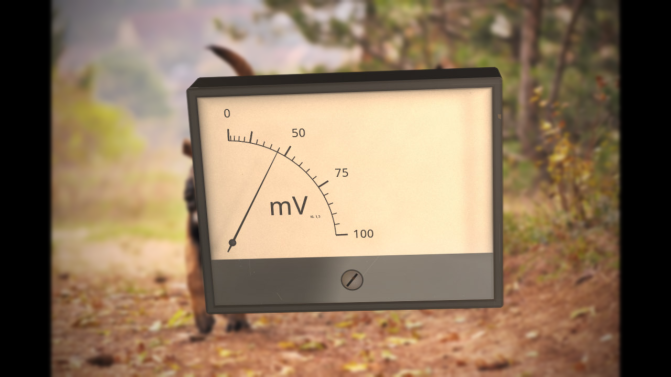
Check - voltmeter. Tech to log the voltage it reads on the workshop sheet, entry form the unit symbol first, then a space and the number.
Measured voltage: mV 45
